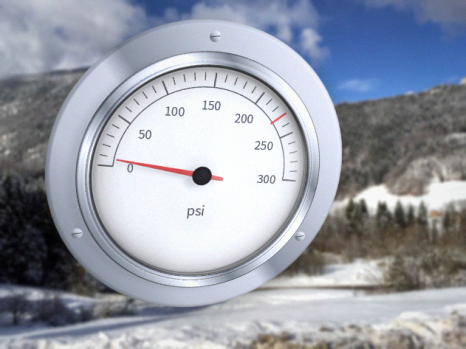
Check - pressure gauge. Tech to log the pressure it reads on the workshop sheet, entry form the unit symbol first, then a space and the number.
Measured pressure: psi 10
